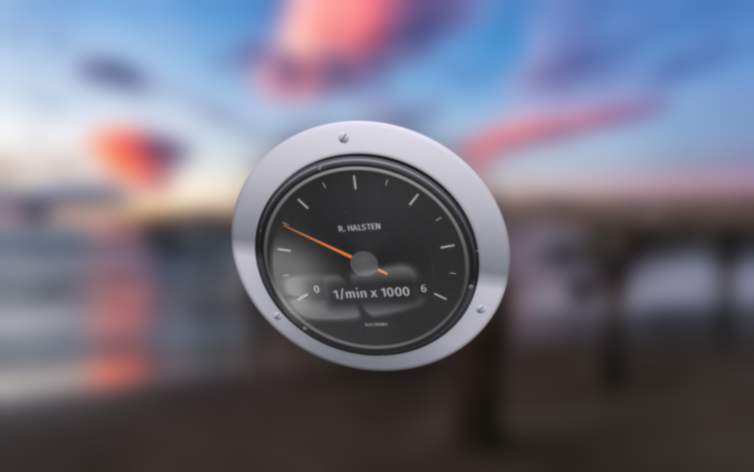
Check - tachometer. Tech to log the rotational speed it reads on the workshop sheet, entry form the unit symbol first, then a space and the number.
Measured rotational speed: rpm 1500
